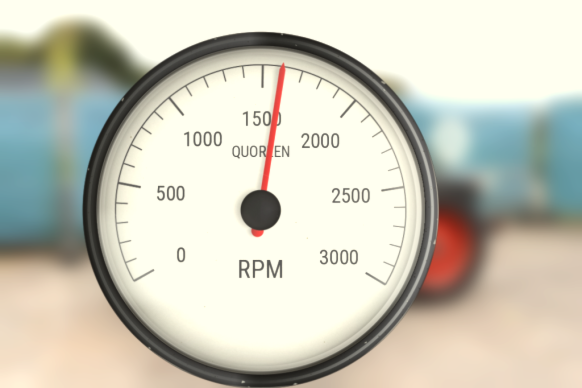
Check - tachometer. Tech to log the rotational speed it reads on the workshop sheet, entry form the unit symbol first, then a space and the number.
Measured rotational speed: rpm 1600
